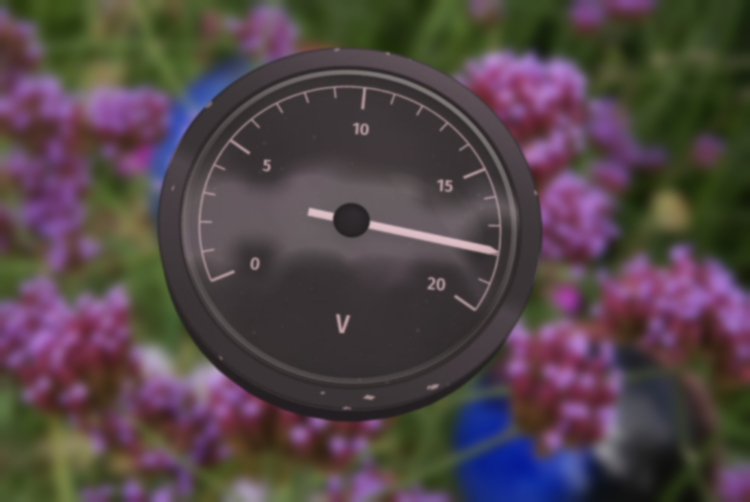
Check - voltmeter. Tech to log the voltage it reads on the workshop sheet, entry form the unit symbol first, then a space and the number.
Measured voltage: V 18
